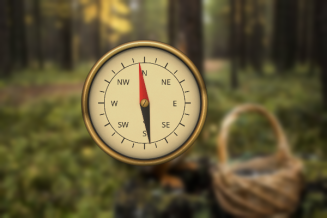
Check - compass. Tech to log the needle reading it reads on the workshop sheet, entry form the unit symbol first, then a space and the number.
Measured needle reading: ° 352.5
